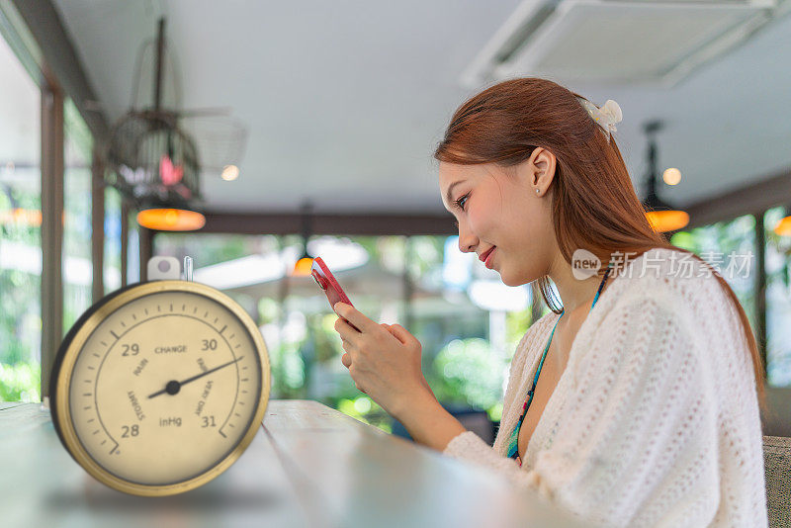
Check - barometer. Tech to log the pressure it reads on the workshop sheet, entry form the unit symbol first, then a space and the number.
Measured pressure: inHg 30.3
